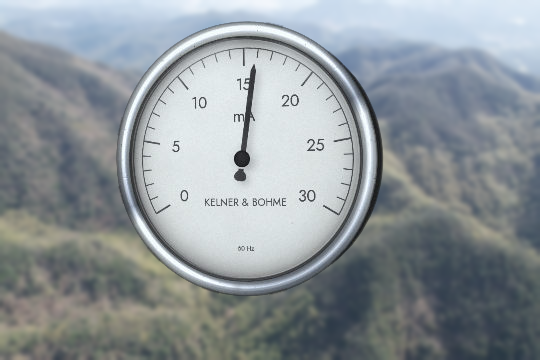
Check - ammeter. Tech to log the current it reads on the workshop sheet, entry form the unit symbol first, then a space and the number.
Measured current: mA 16
